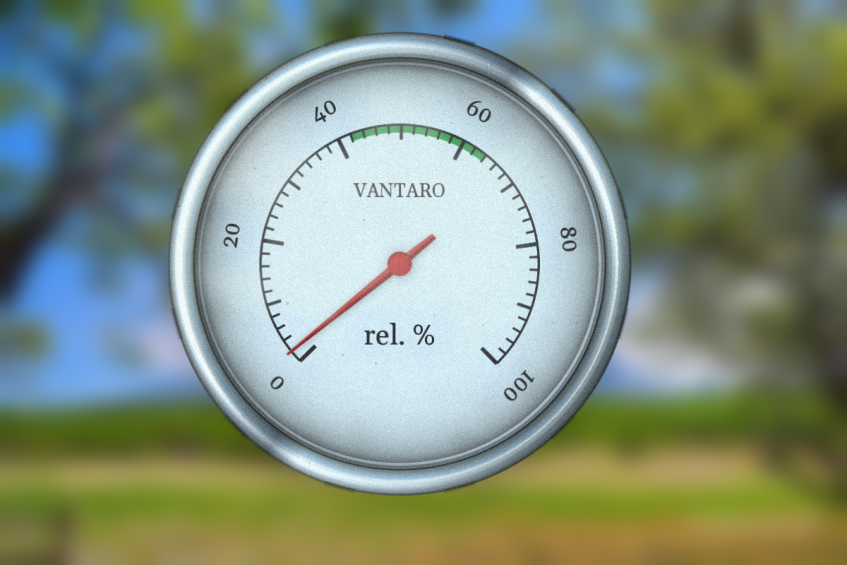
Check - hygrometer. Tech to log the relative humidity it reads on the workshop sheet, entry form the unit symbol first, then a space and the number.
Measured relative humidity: % 2
